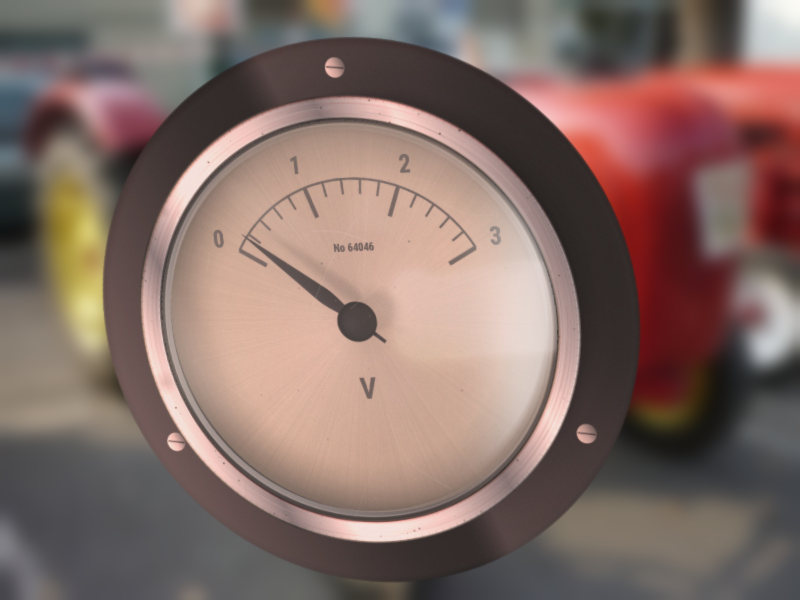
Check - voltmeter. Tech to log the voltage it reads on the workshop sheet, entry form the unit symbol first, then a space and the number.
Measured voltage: V 0.2
